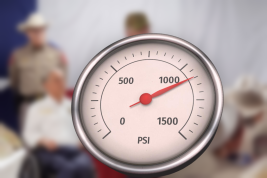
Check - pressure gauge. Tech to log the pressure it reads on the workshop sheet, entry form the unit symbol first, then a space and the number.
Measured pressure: psi 1100
